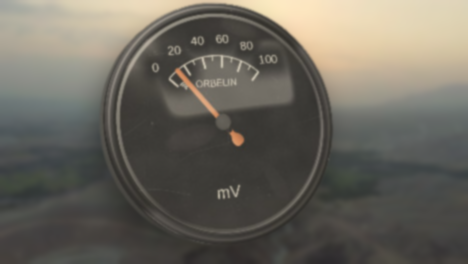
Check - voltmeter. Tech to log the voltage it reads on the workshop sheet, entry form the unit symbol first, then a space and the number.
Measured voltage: mV 10
